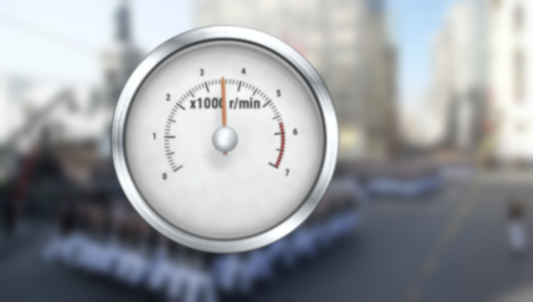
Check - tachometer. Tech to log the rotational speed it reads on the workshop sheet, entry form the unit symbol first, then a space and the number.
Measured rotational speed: rpm 3500
